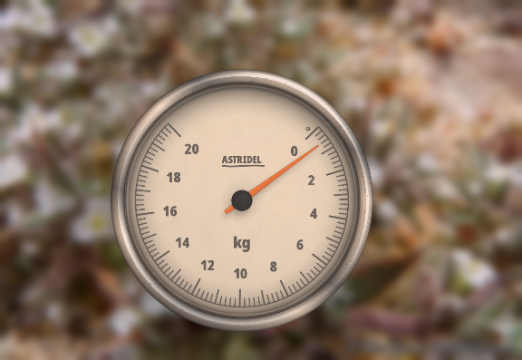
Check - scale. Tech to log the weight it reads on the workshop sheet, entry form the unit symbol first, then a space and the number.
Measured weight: kg 0.6
